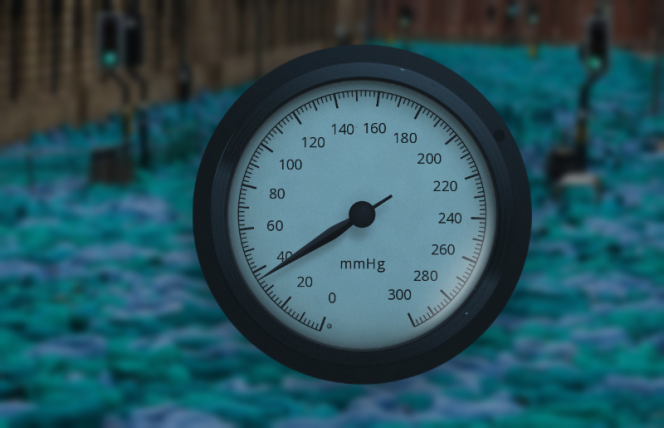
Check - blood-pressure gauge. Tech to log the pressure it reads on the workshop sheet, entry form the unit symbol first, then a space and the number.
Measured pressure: mmHg 36
